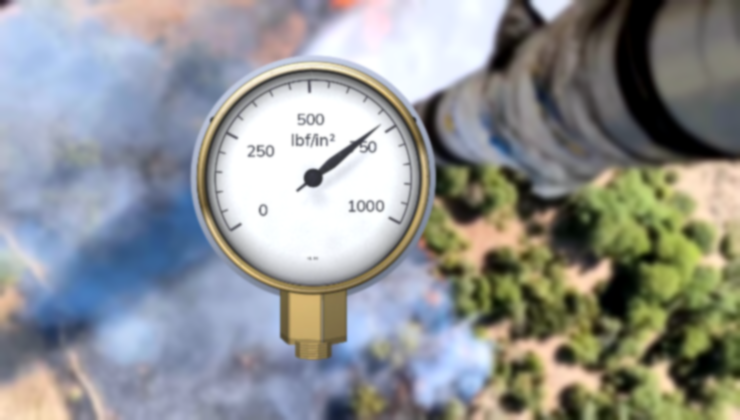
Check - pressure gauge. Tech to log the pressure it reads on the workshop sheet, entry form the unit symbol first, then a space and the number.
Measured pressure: psi 725
